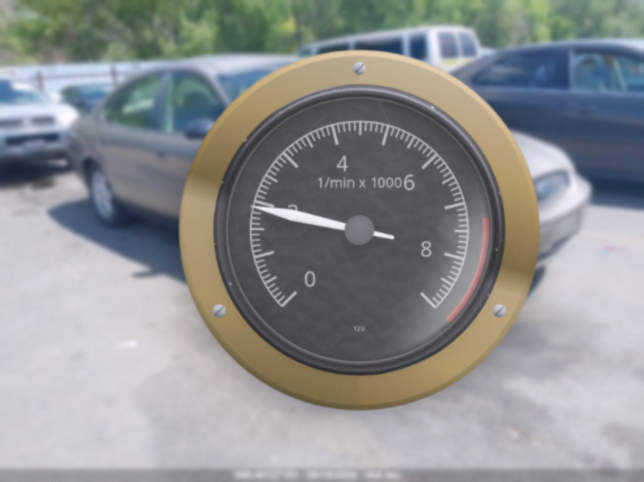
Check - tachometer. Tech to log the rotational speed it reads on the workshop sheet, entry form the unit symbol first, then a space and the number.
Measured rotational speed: rpm 1900
